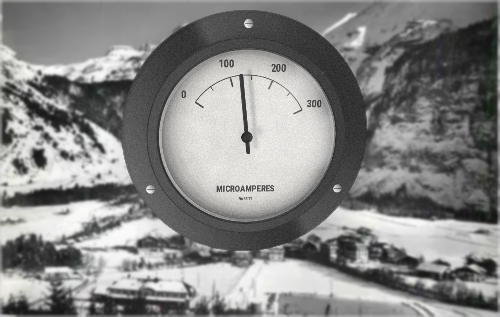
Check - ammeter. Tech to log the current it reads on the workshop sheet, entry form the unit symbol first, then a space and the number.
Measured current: µA 125
